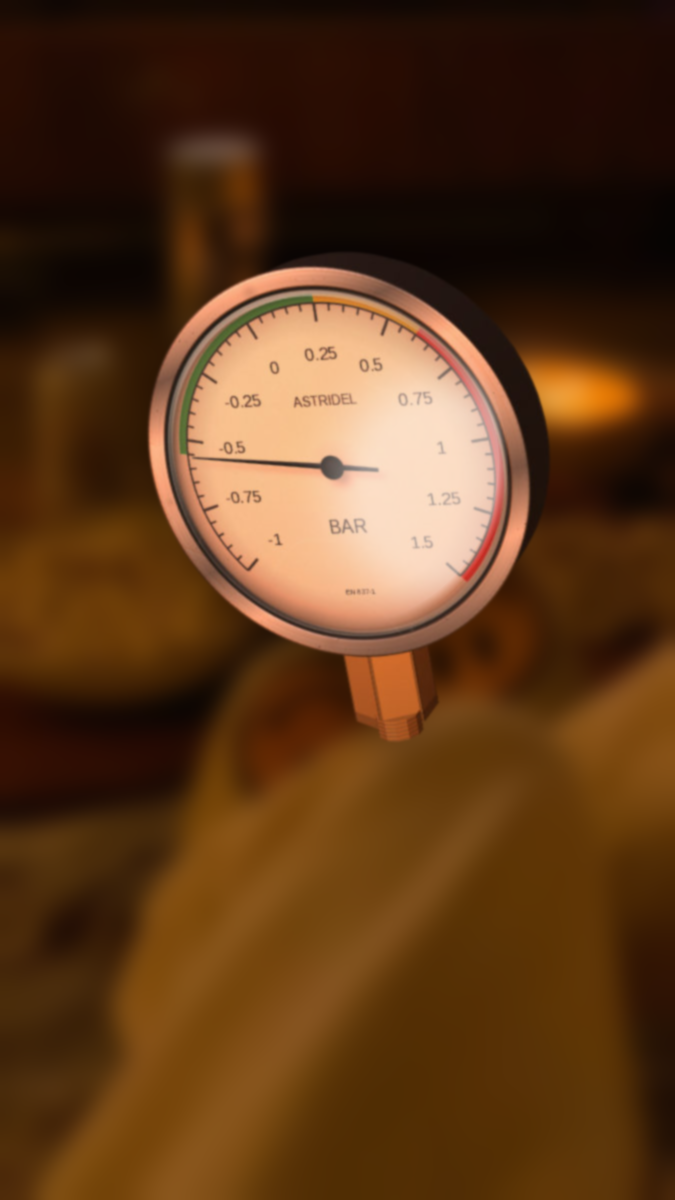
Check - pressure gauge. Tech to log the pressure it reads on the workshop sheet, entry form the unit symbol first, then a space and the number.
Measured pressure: bar -0.55
